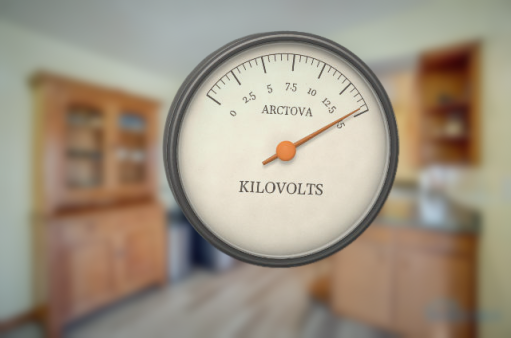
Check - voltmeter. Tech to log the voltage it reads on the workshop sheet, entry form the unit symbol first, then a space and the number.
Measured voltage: kV 14.5
